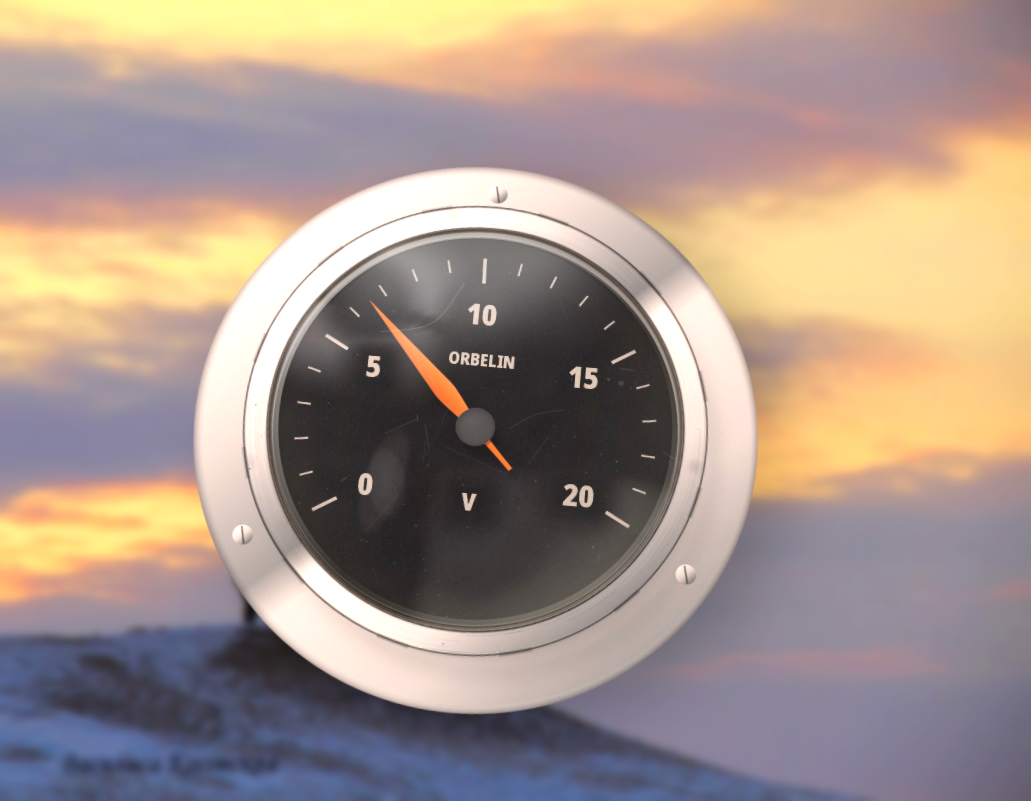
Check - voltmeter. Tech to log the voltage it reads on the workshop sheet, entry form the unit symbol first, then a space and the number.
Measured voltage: V 6.5
